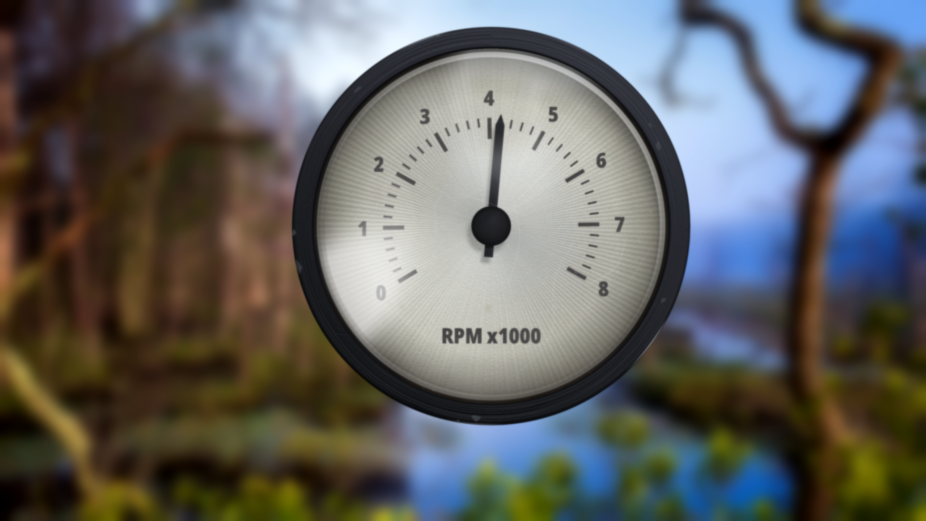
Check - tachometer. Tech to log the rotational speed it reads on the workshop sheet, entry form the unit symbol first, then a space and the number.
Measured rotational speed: rpm 4200
